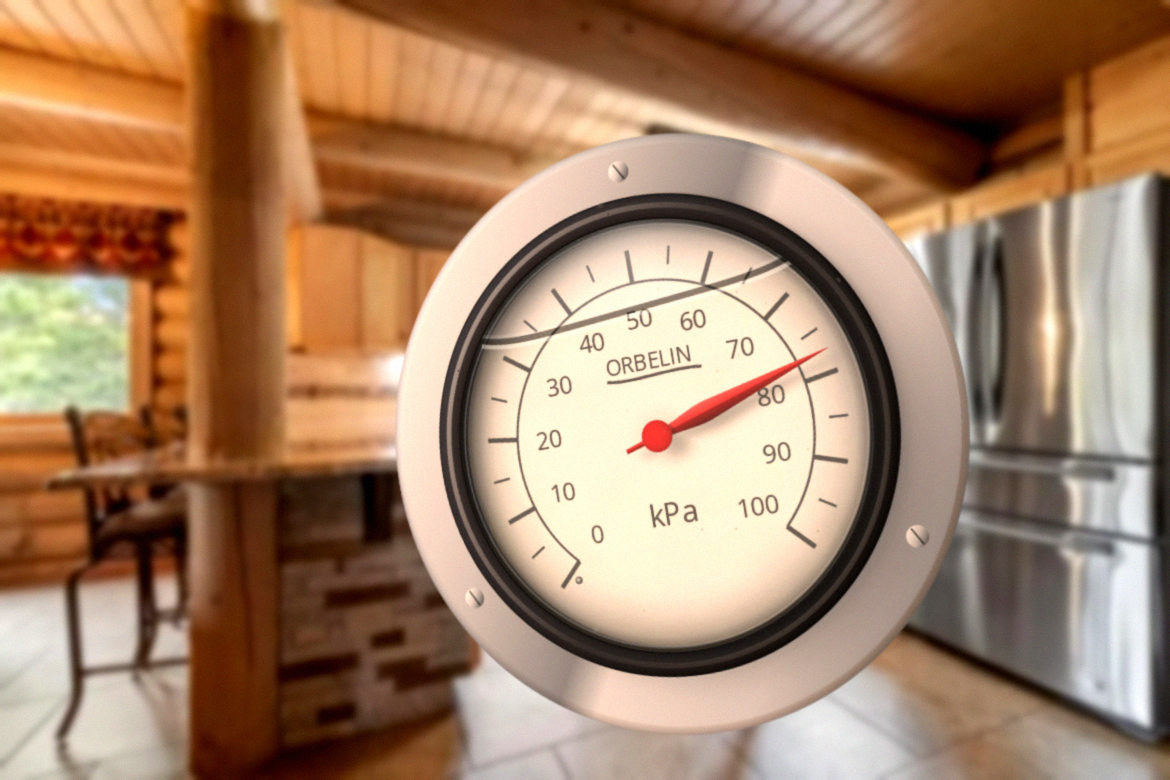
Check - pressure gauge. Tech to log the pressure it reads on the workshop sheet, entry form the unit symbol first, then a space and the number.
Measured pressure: kPa 77.5
